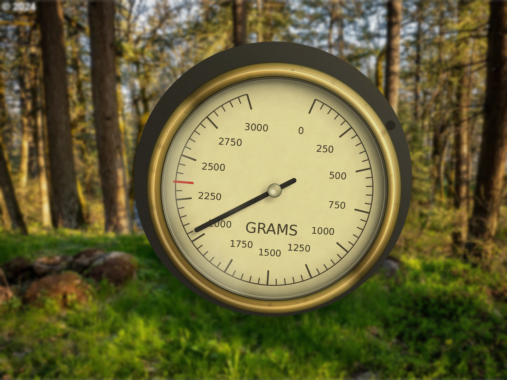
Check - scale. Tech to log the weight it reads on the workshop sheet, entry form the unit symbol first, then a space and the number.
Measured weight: g 2050
